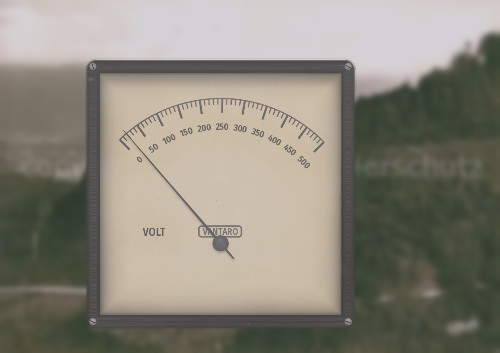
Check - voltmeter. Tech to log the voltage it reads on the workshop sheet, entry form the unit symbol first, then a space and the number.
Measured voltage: V 20
